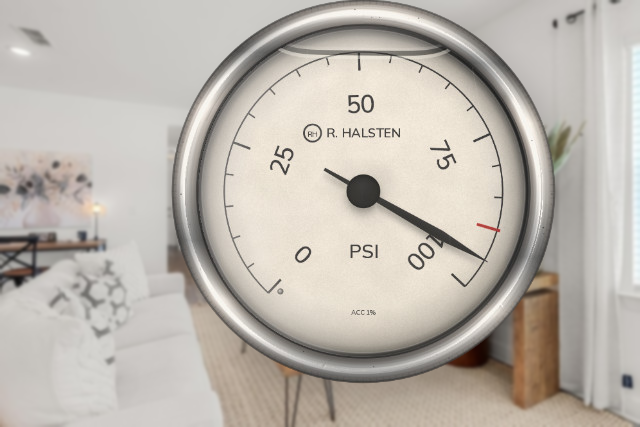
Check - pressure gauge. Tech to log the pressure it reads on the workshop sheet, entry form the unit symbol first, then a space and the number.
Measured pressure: psi 95
